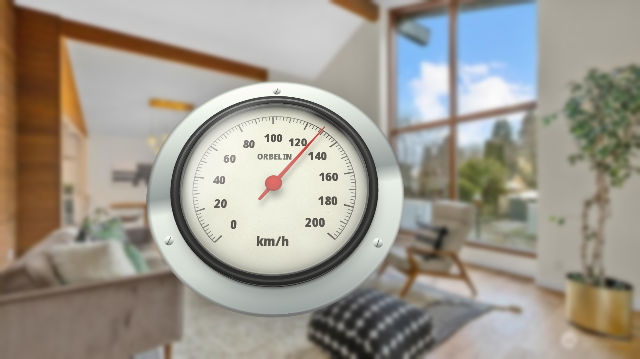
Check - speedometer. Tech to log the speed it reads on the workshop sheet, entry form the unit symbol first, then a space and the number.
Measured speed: km/h 130
